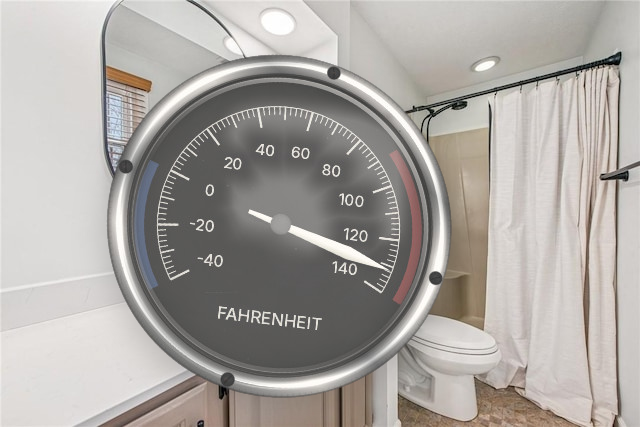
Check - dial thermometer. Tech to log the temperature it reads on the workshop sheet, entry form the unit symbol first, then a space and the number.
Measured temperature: °F 132
